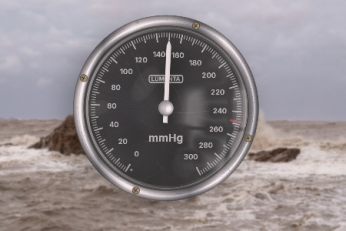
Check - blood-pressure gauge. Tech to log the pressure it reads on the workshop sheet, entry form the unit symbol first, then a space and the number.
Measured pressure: mmHg 150
